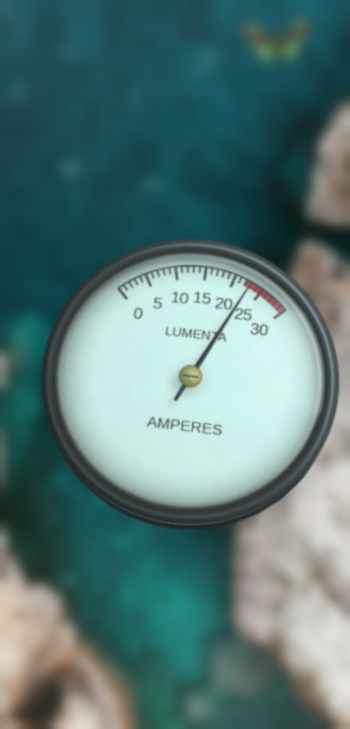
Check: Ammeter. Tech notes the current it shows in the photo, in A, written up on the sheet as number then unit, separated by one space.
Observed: 23 A
